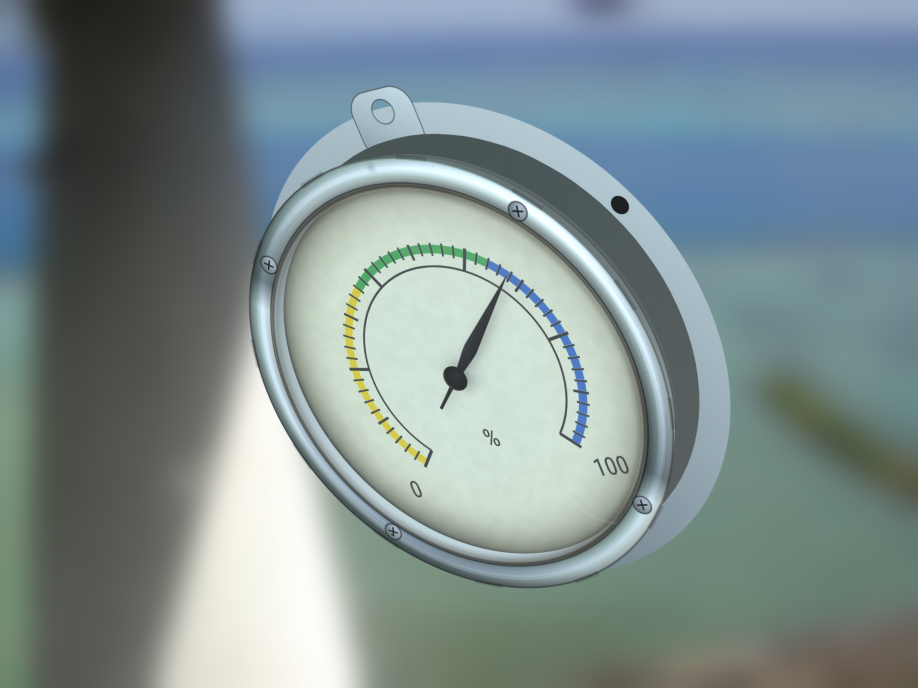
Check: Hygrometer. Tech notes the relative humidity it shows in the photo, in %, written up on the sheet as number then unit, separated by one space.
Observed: 68 %
